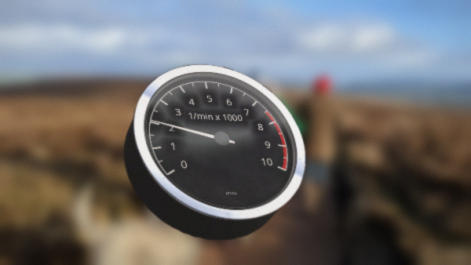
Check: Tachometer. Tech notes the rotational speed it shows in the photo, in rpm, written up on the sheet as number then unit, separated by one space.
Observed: 2000 rpm
